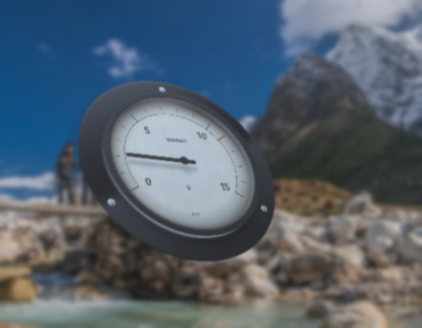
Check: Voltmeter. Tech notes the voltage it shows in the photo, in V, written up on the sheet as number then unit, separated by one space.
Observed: 2 V
